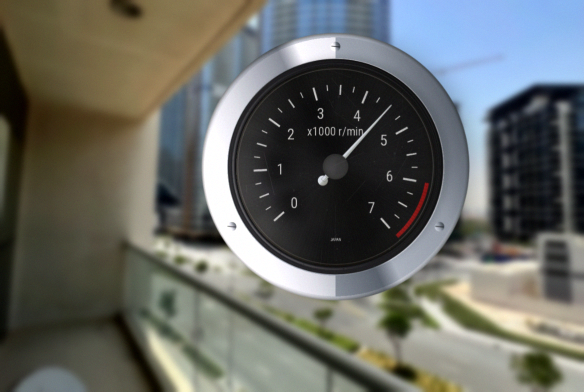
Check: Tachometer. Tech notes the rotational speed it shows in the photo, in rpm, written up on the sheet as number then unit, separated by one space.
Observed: 4500 rpm
